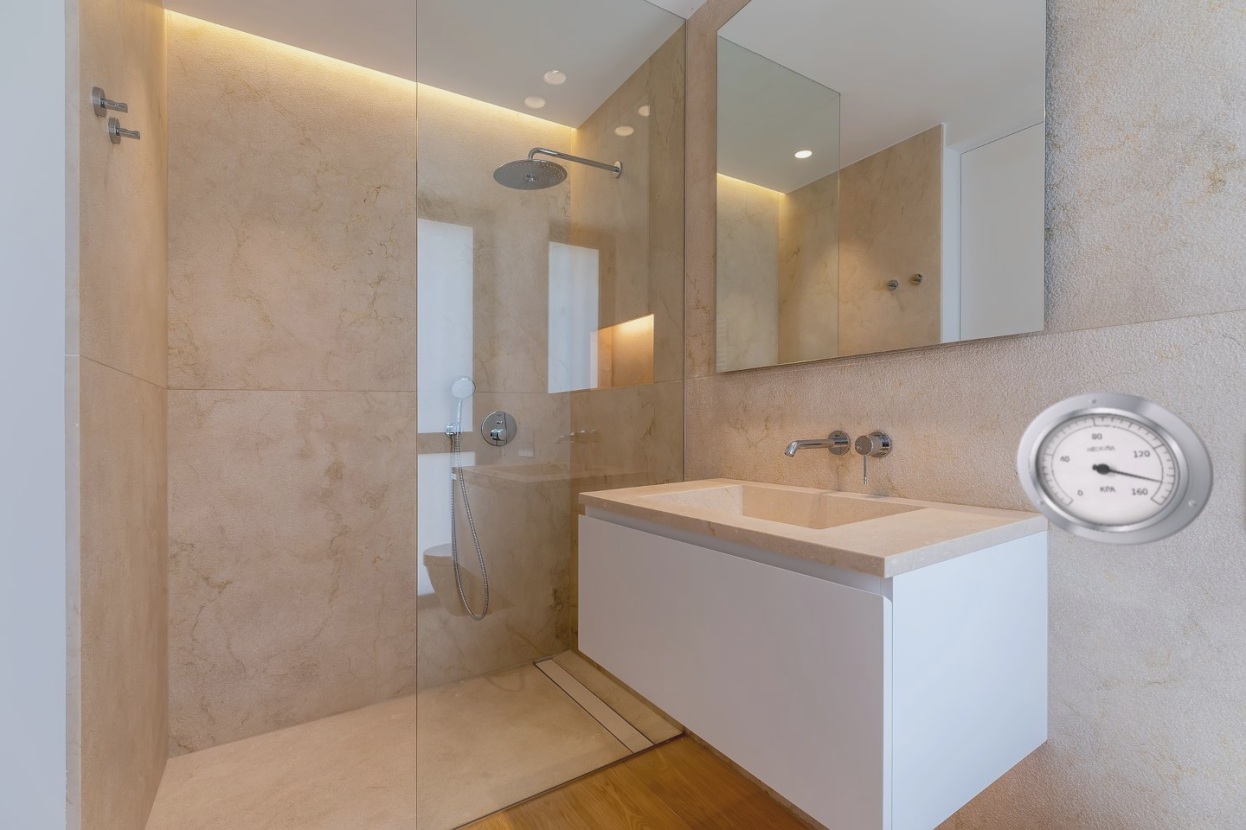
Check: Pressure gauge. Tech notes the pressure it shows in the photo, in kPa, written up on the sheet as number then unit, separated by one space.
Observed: 145 kPa
